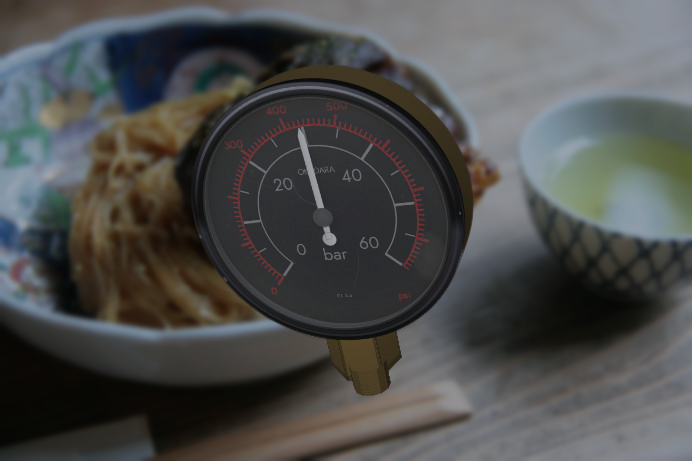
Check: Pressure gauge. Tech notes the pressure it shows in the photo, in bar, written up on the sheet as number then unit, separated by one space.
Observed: 30 bar
